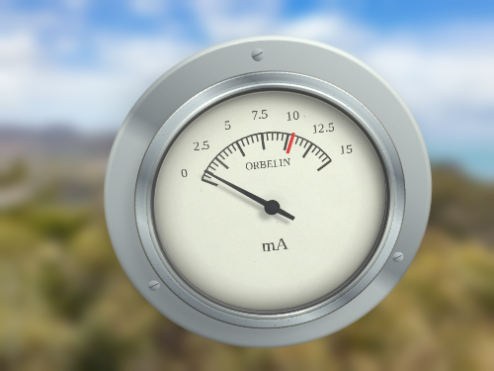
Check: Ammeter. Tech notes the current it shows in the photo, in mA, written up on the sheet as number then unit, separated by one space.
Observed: 1 mA
